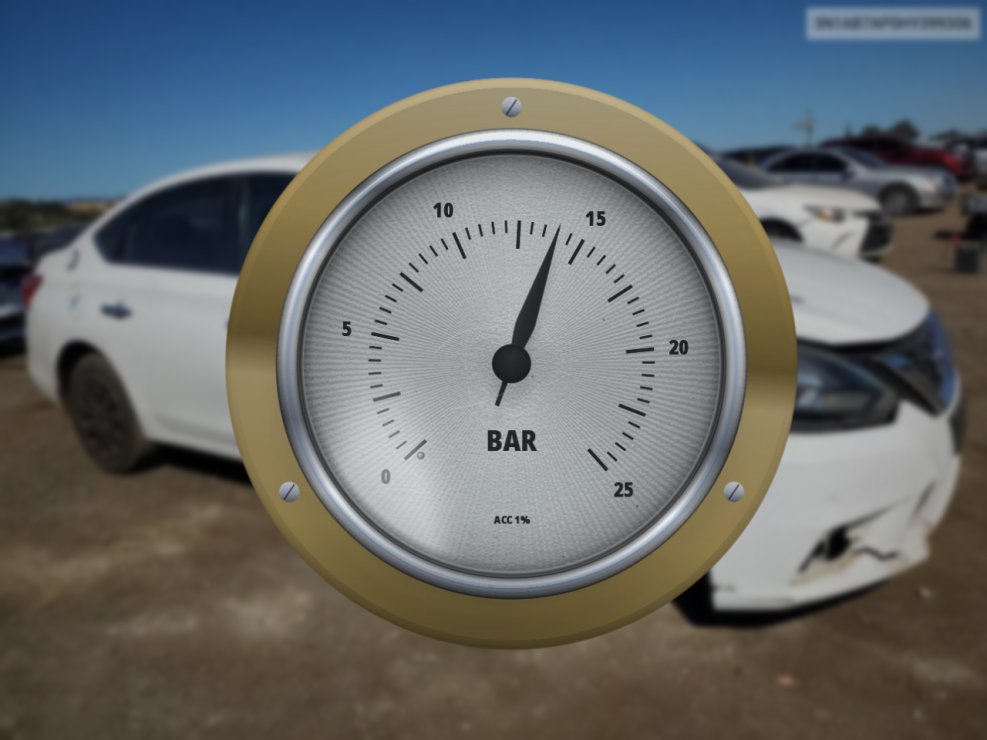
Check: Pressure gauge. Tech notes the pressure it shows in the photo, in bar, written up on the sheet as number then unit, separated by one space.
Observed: 14 bar
